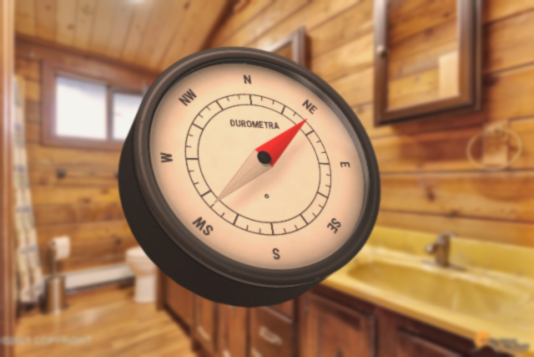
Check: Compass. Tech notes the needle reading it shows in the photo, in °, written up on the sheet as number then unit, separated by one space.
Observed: 50 °
